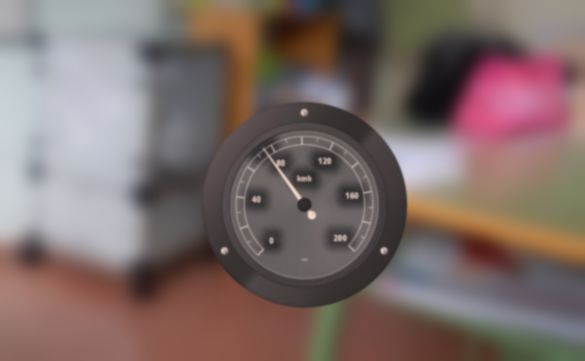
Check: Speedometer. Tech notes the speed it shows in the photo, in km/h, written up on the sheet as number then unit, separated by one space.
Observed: 75 km/h
